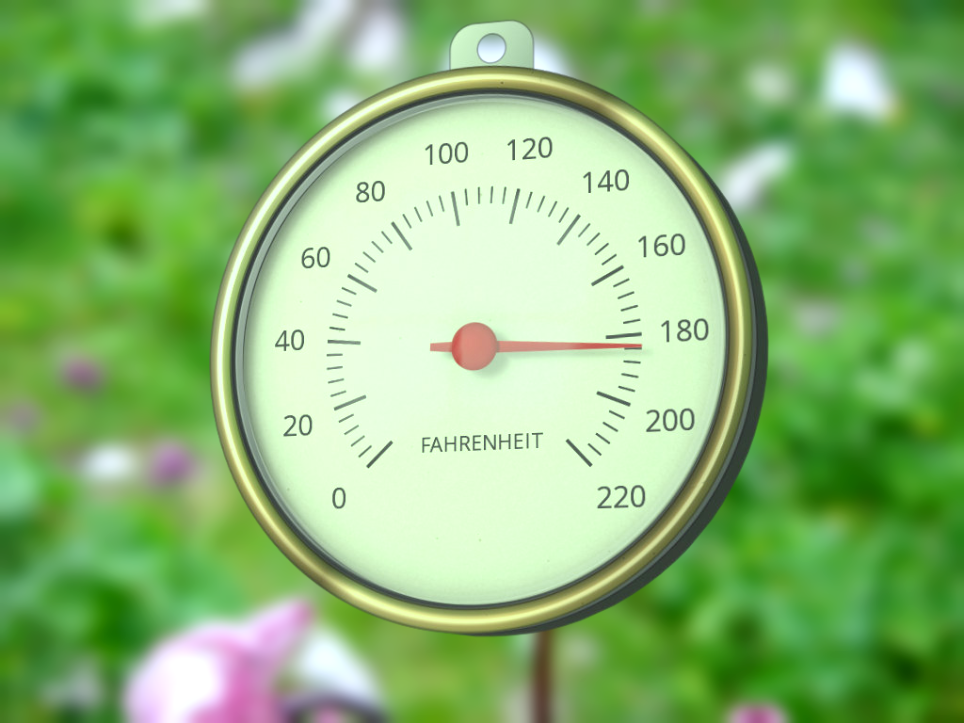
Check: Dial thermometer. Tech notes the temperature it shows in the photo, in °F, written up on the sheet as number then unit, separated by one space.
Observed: 184 °F
